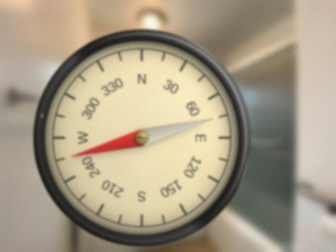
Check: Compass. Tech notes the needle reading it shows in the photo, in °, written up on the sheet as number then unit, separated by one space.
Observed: 255 °
